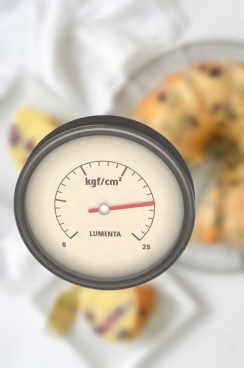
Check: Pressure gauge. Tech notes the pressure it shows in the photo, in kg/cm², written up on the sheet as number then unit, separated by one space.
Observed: 20 kg/cm²
